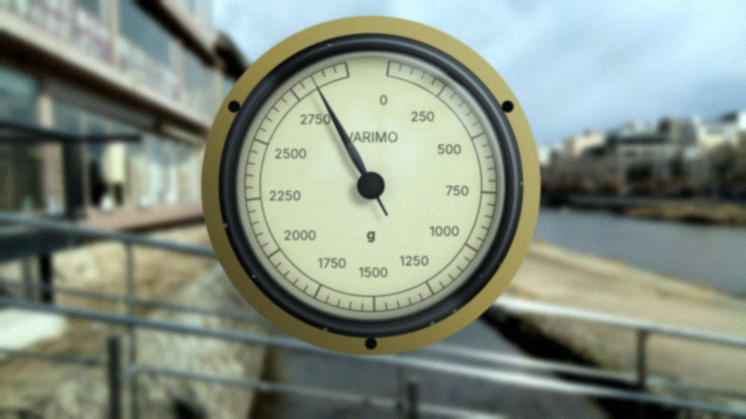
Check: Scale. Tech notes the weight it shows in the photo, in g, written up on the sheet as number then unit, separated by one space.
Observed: 2850 g
